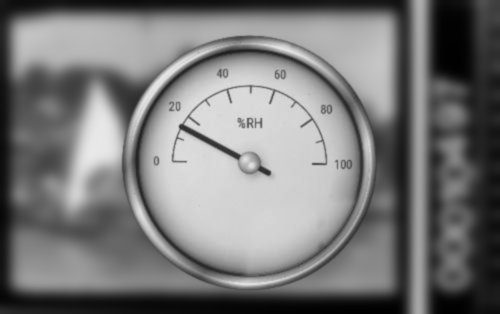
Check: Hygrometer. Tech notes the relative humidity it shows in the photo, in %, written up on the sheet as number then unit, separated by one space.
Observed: 15 %
